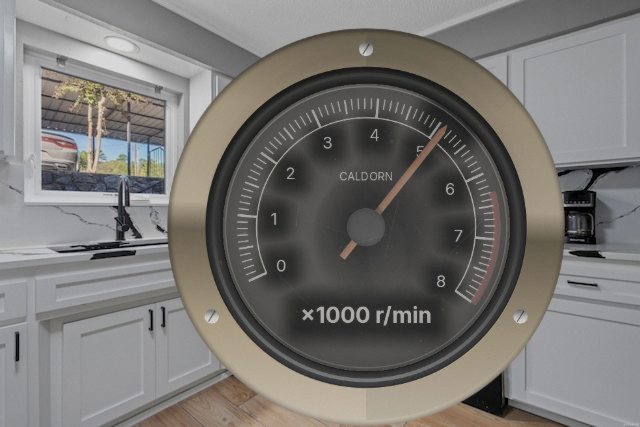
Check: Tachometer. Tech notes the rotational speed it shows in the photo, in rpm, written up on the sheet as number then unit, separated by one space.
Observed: 5100 rpm
